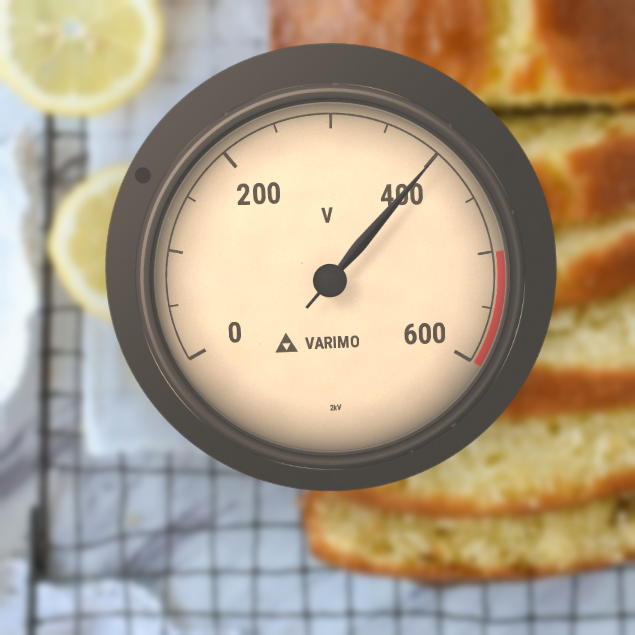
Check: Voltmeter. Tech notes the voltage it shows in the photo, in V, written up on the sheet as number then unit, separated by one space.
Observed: 400 V
